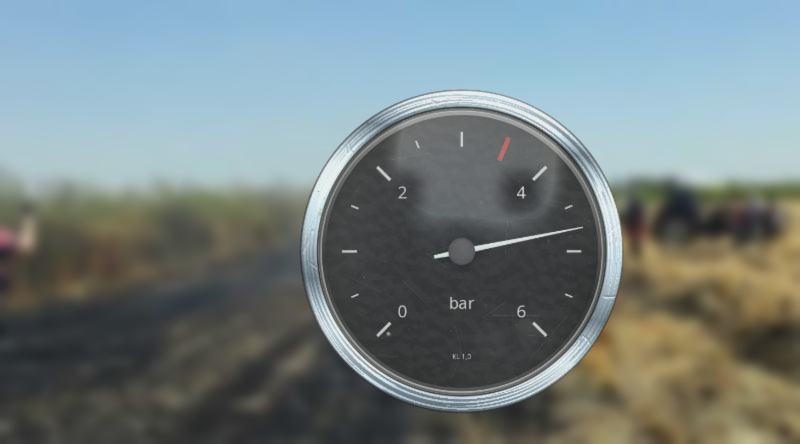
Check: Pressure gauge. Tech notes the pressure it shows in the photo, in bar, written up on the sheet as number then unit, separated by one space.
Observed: 4.75 bar
